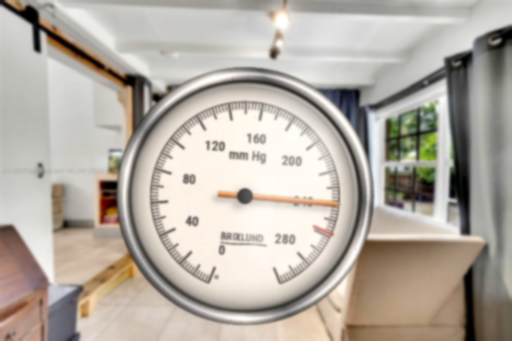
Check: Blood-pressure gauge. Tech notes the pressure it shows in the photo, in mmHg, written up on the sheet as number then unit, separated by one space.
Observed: 240 mmHg
